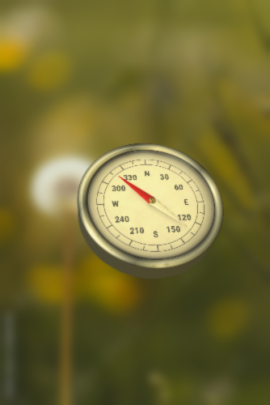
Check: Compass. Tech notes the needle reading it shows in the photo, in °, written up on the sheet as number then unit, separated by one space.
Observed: 315 °
